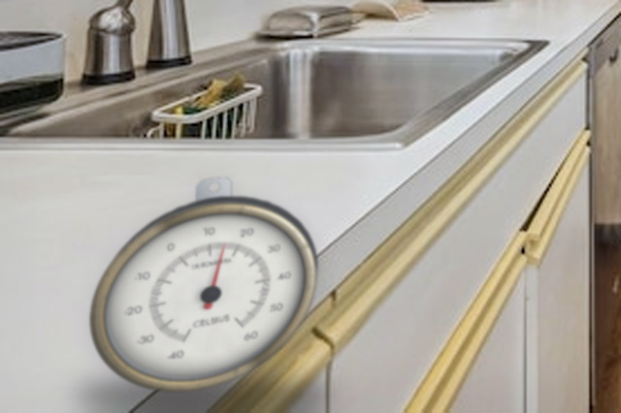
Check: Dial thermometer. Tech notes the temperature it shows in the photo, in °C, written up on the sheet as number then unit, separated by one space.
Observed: 15 °C
